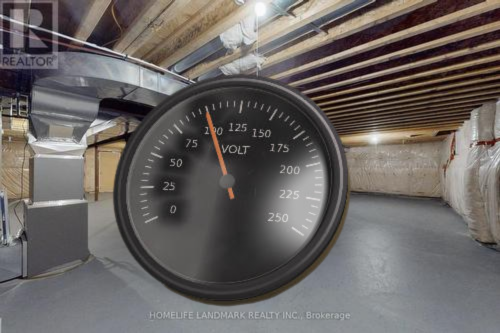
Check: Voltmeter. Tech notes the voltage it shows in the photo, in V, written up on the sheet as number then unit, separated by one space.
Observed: 100 V
